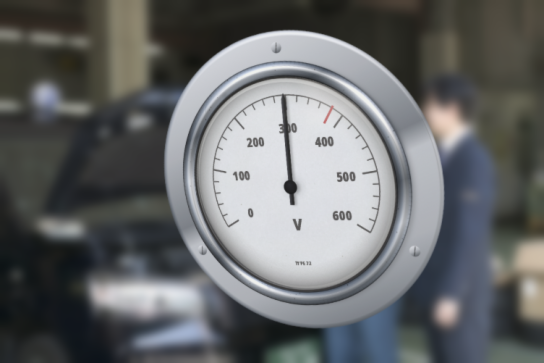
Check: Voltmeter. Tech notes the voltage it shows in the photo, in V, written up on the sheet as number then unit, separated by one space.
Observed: 300 V
